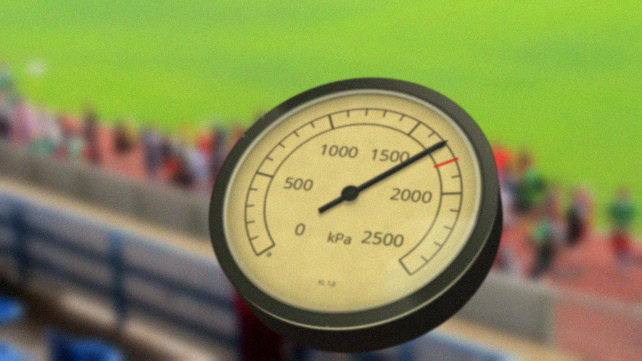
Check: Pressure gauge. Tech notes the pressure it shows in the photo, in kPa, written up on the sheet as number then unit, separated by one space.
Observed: 1700 kPa
